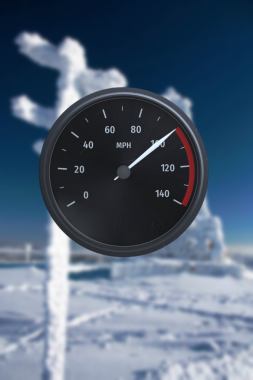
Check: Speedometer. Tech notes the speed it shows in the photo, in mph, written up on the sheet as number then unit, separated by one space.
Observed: 100 mph
